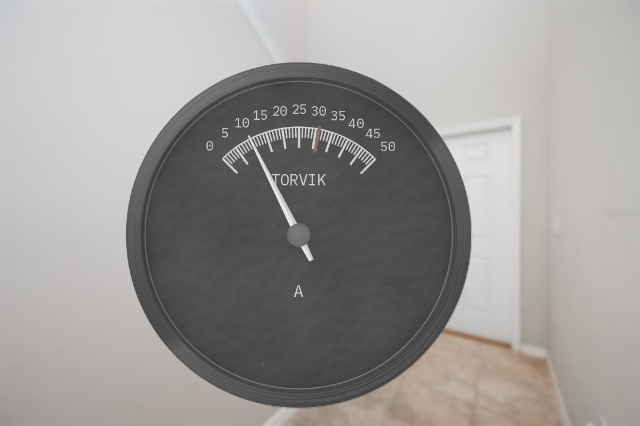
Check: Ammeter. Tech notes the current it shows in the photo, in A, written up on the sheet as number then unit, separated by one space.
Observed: 10 A
